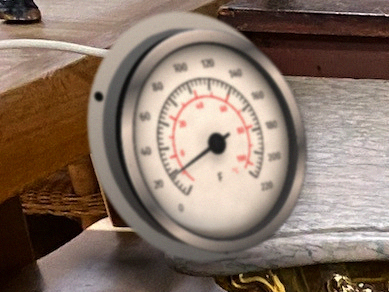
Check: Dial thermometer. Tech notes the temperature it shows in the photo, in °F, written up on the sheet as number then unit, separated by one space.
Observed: 20 °F
